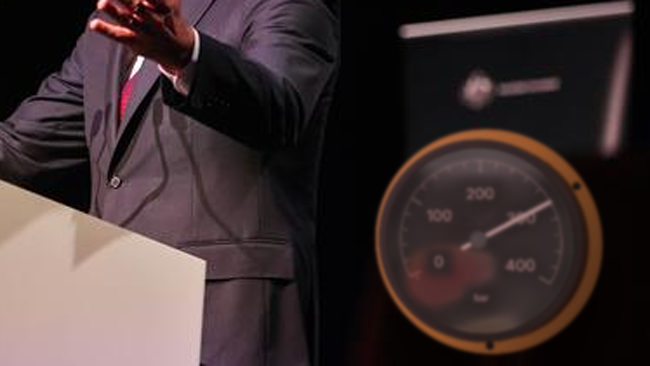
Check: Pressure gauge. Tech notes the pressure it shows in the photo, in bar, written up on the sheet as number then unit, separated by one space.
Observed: 300 bar
